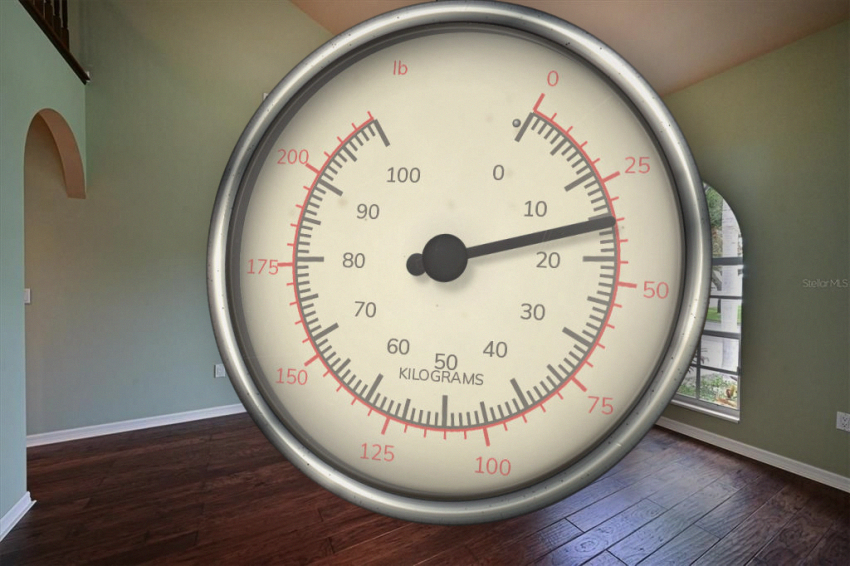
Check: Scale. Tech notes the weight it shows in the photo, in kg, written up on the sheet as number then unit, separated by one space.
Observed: 16 kg
